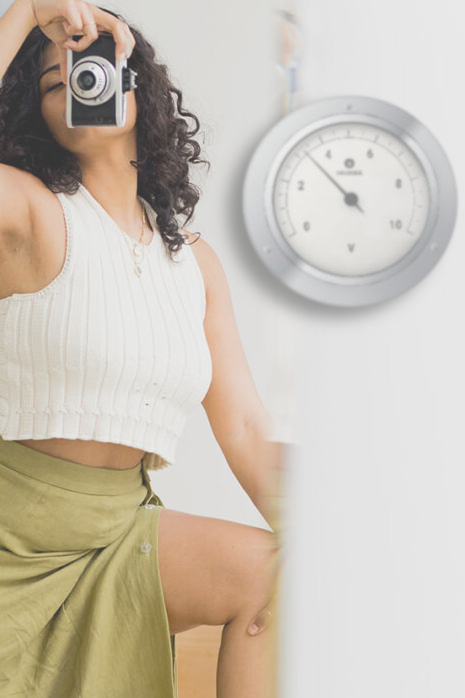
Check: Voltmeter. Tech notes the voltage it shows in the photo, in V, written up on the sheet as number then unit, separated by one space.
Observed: 3.25 V
